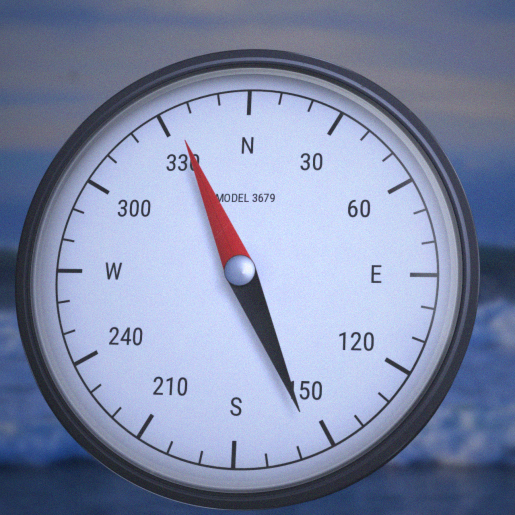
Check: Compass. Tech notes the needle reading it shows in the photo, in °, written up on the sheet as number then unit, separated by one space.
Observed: 335 °
